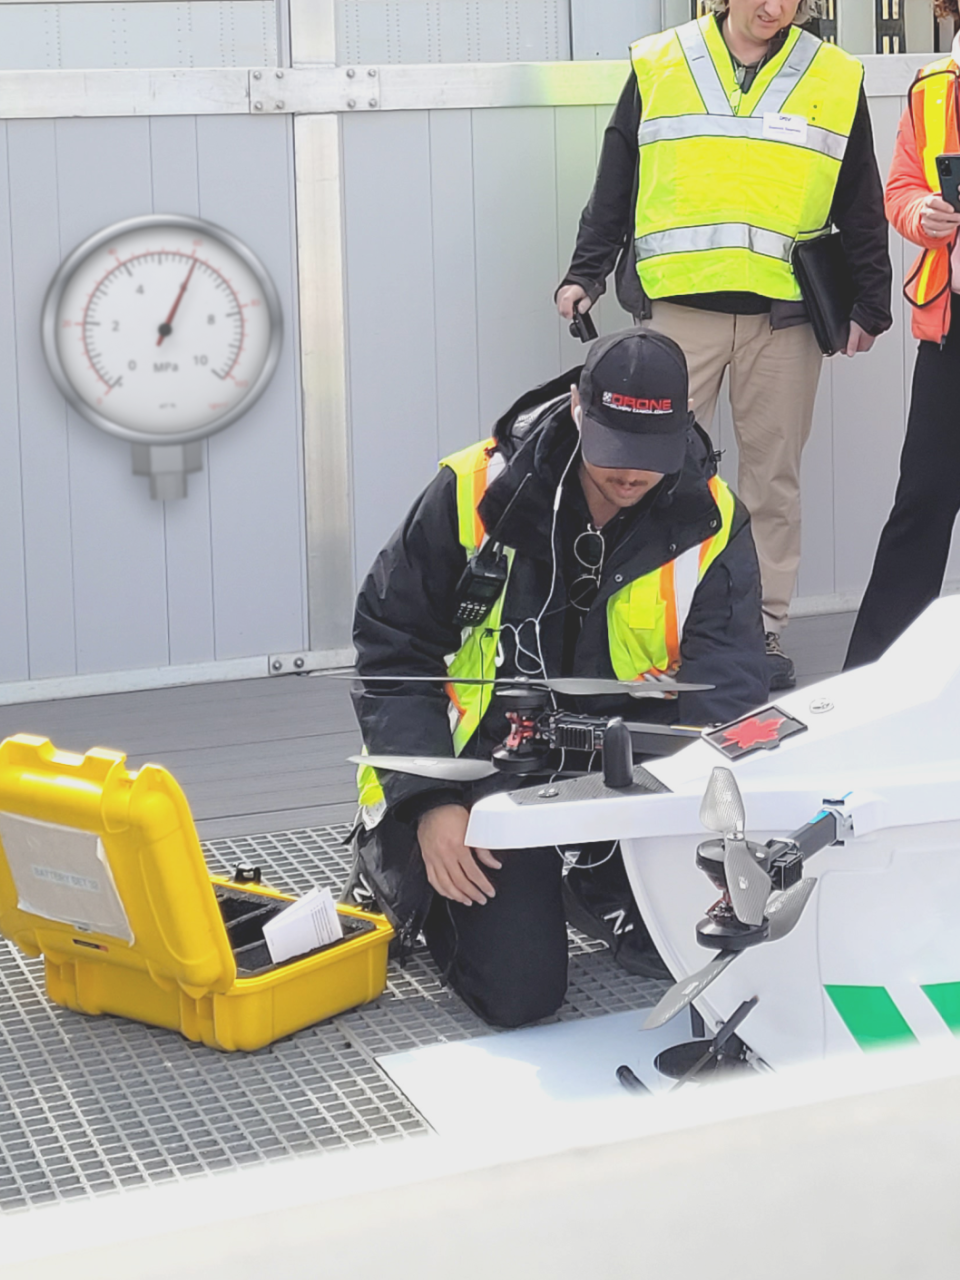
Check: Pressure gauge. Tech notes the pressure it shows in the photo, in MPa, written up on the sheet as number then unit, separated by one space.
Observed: 6 MPa
